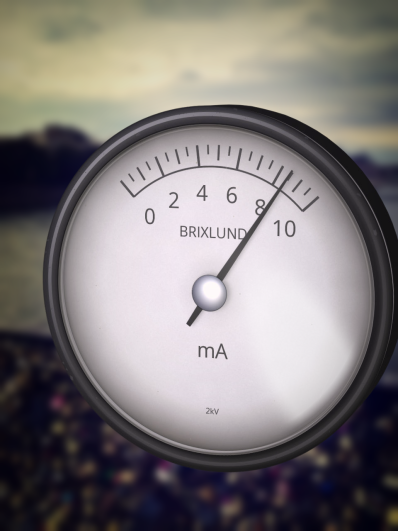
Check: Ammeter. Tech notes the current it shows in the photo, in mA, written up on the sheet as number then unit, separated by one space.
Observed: 8.5 mA
